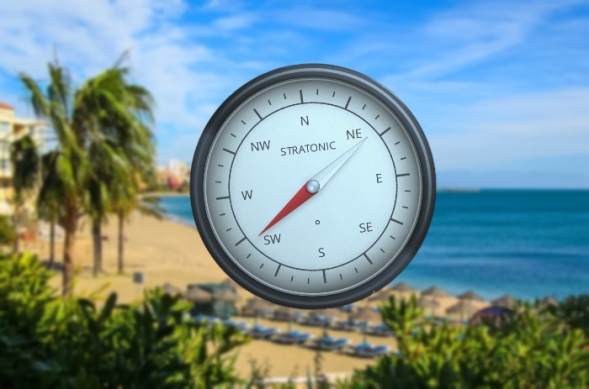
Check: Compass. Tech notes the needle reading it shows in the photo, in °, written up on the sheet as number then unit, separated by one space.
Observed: 235 °
